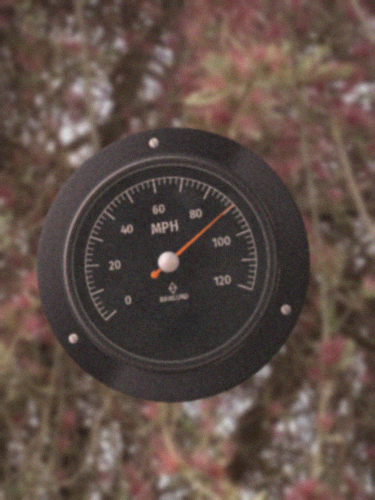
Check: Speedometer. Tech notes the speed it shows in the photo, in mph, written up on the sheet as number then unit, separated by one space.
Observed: 90 mph
